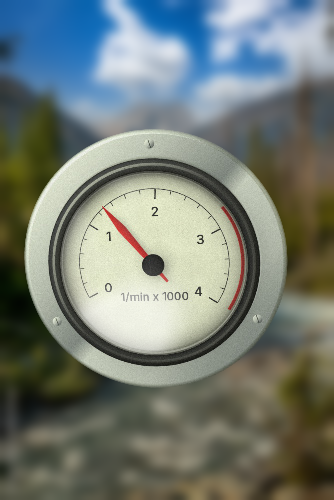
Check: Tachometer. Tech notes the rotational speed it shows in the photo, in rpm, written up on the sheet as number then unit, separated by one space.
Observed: 1300 rpm
